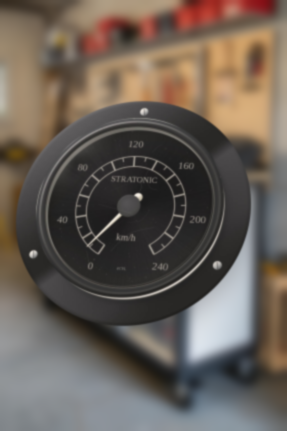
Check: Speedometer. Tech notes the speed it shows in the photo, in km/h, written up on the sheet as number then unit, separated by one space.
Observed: 10 km/h
